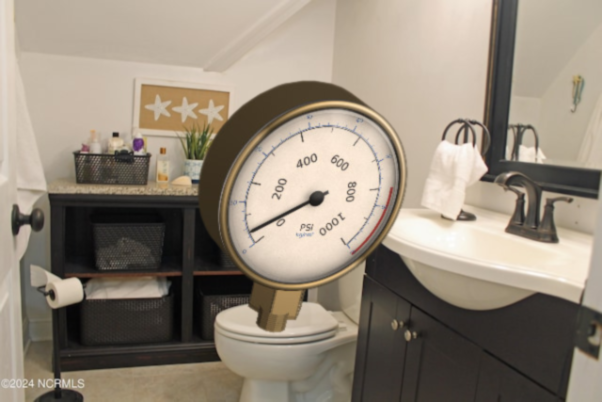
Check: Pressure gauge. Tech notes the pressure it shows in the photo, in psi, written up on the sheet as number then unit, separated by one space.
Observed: 50 psi
